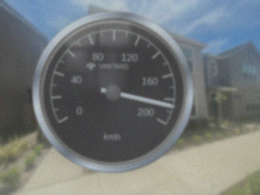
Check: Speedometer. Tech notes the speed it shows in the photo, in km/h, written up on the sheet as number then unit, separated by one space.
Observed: 185 km/h
